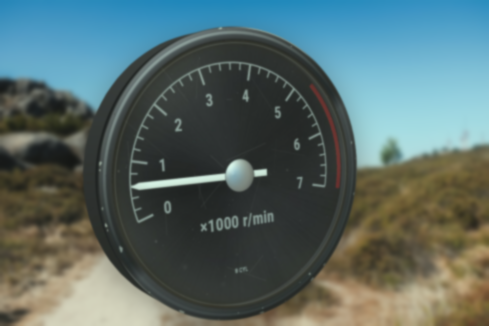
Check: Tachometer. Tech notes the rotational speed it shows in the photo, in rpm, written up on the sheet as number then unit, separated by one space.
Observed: 600 rpm
